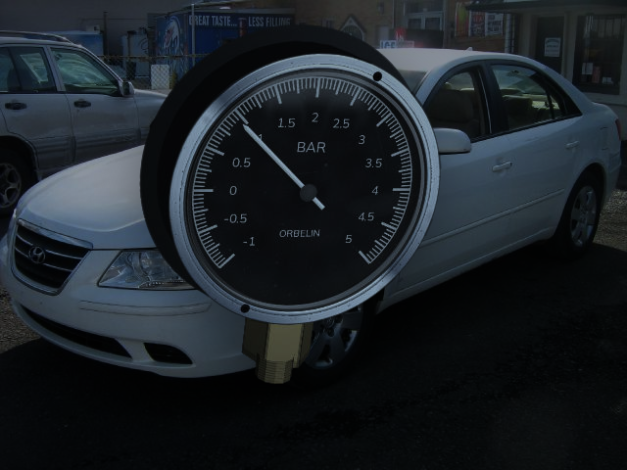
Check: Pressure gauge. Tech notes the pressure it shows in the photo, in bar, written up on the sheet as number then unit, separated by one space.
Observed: 0.95 bar
